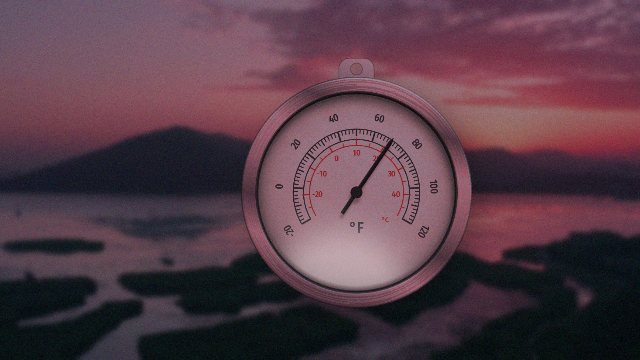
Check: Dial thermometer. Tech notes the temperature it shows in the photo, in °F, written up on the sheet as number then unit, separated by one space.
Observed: 70 °F
